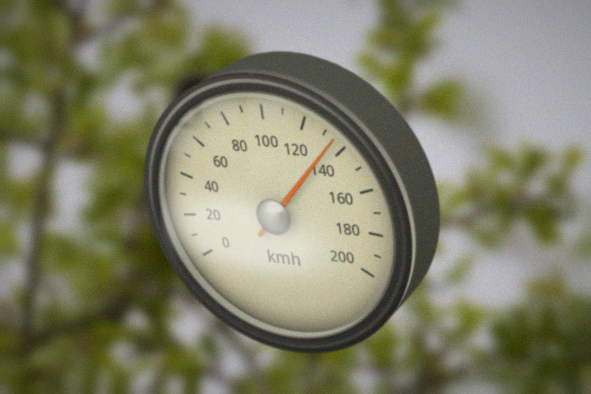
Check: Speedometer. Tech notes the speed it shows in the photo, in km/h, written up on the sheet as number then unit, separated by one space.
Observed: 135 km/h
